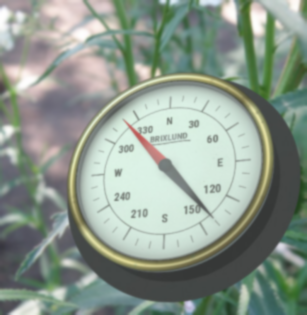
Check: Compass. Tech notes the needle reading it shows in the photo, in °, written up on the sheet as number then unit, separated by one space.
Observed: 320 °
